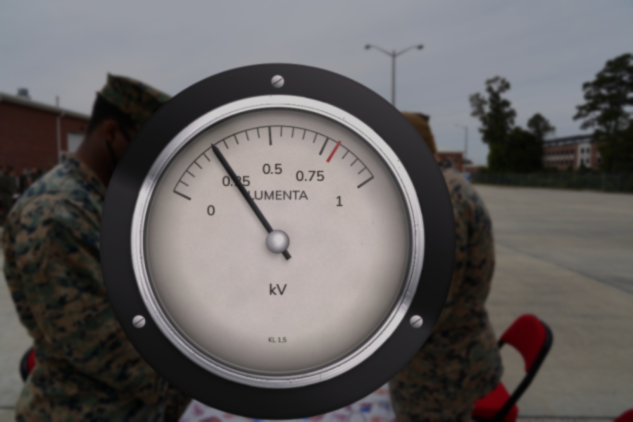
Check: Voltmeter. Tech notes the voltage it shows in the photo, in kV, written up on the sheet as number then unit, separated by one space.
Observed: 0.25 kV
